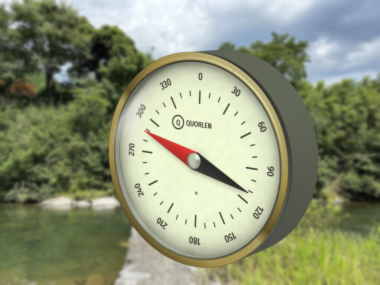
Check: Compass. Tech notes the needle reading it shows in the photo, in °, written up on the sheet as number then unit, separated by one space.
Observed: 290 °
